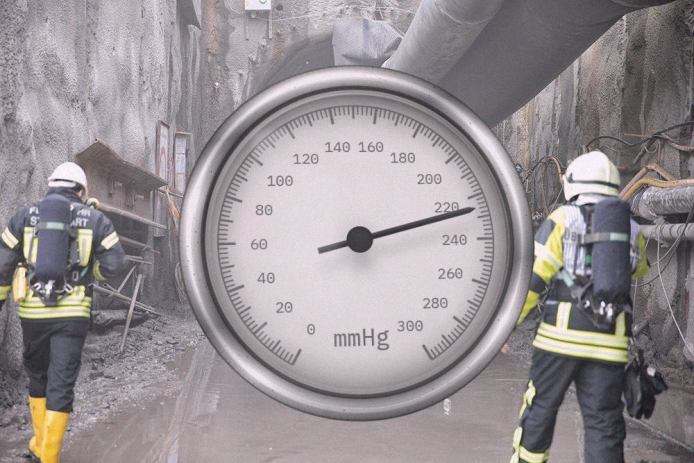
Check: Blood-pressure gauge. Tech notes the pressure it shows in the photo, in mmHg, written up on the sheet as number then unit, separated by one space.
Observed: 226 mmHg
